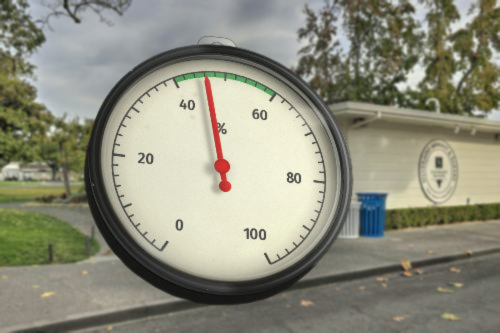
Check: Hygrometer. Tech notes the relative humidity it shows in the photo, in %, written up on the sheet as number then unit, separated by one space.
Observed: 46 %
